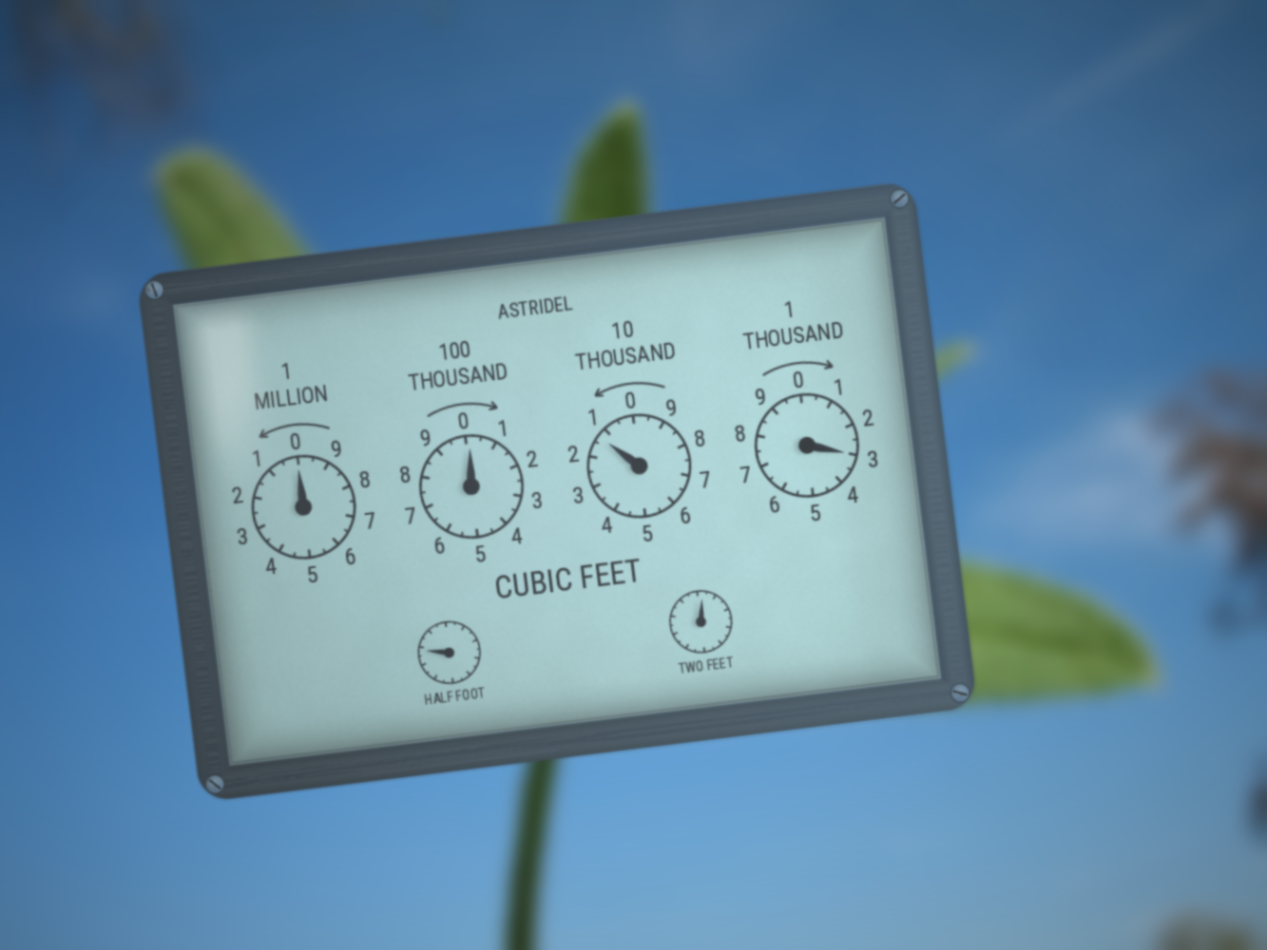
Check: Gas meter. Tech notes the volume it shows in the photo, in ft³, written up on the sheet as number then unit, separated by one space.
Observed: 1300 ft³
